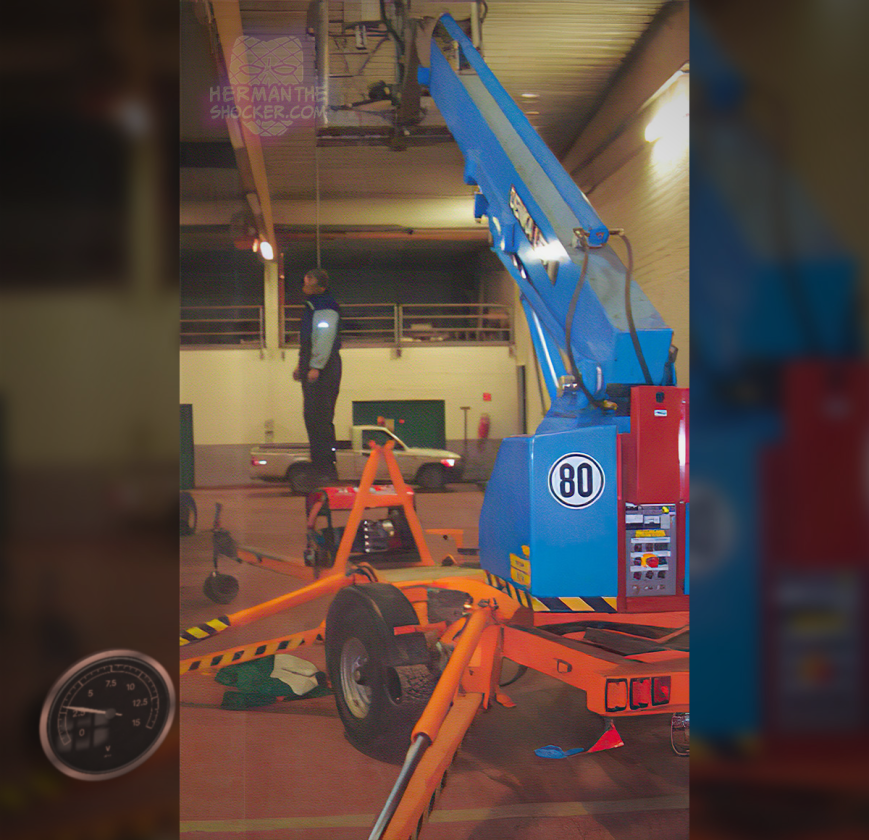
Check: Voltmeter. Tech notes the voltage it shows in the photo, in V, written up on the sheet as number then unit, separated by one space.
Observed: 3 V
